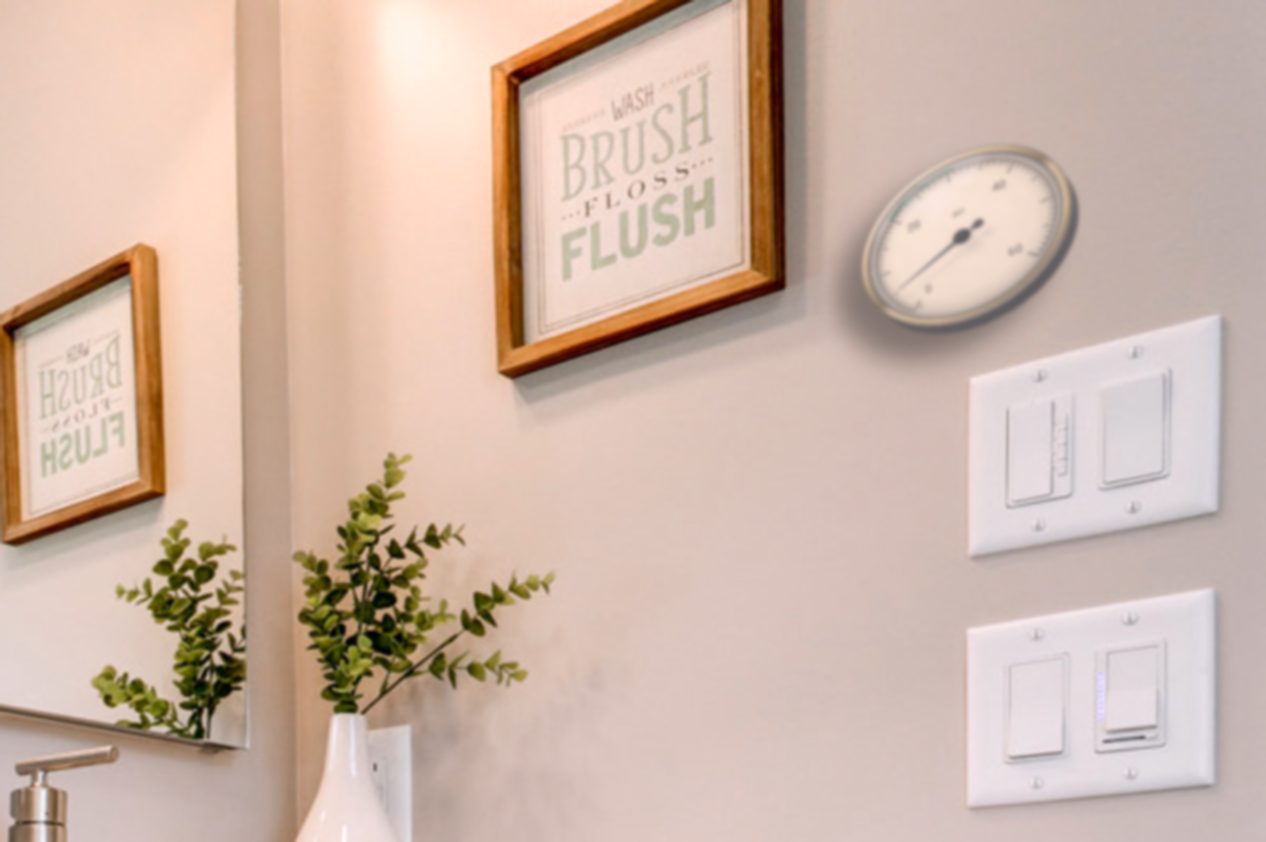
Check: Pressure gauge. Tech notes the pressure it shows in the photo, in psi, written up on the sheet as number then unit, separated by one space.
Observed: 5 psi
